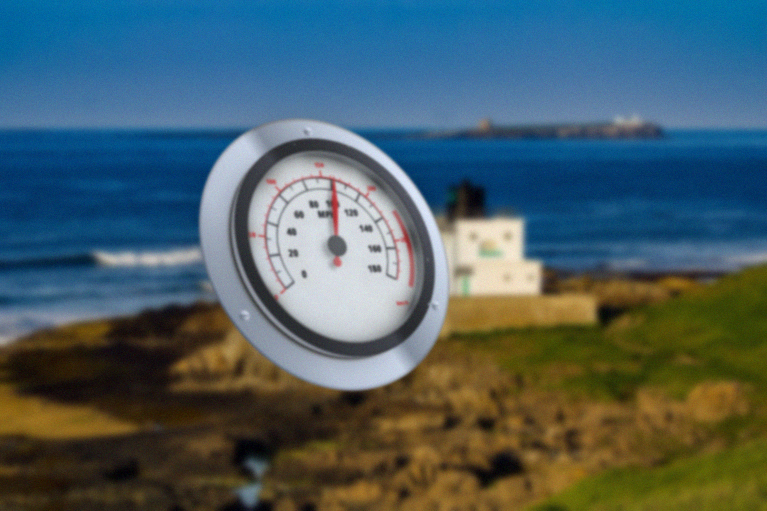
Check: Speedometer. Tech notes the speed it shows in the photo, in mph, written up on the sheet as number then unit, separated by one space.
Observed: 100 mph
